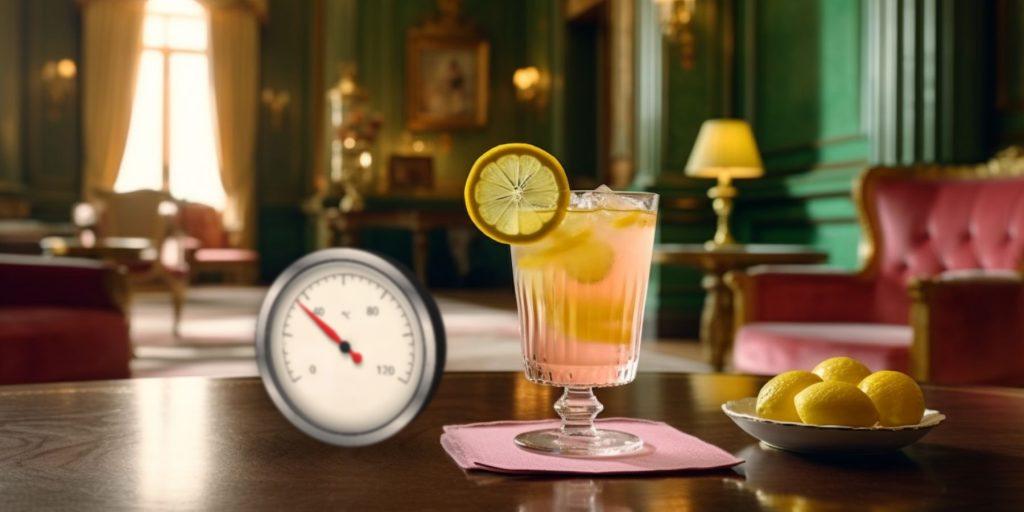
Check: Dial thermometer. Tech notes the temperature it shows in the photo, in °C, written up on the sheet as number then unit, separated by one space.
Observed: 36 °C
